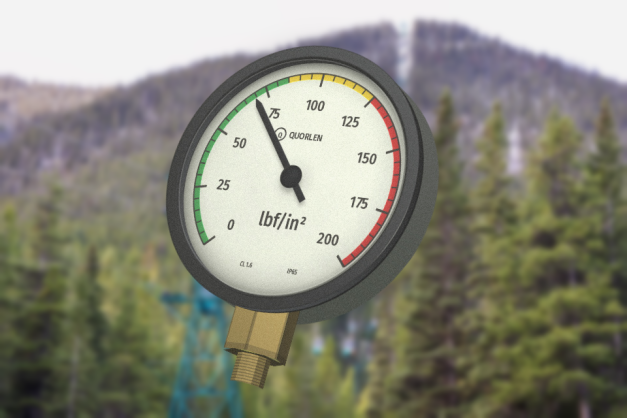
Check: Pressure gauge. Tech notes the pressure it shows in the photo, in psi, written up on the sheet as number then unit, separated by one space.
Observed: 70 psi
